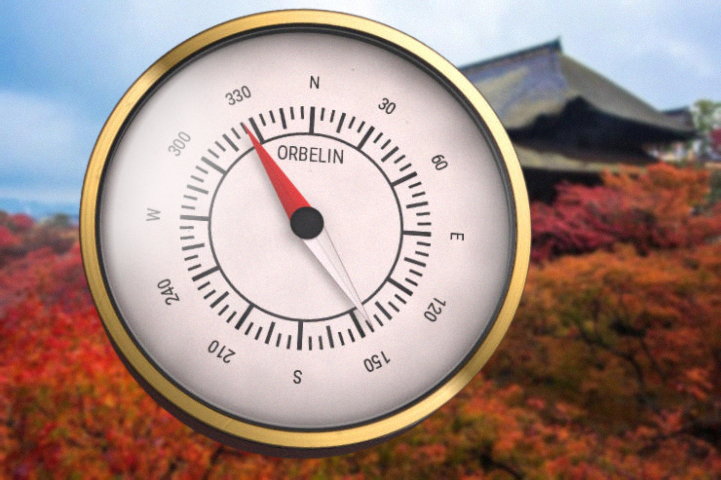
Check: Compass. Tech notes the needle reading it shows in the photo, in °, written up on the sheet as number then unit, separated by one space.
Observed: 325 °
